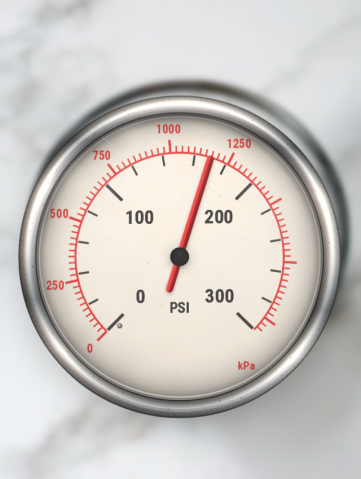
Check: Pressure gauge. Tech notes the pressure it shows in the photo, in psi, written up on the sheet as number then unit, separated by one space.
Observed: 170 psi
